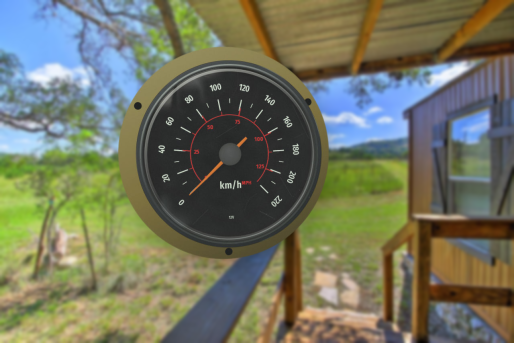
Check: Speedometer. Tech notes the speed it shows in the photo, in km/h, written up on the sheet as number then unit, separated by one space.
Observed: 0 km/h
